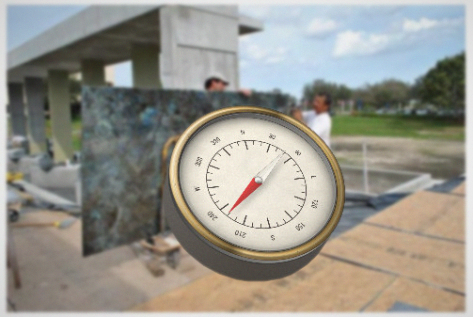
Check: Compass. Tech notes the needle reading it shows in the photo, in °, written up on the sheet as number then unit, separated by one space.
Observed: 230 °
